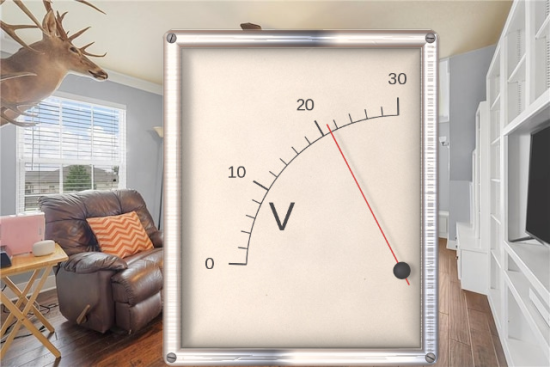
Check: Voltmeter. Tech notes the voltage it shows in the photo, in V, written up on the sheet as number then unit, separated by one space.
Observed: 21 V
